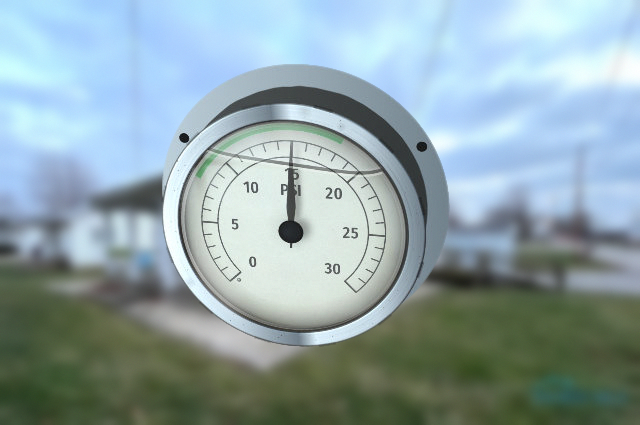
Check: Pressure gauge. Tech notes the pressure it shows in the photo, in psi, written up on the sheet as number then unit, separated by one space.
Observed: 15 psi
